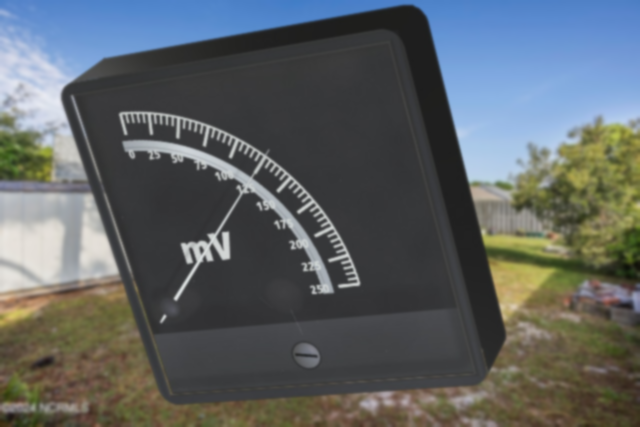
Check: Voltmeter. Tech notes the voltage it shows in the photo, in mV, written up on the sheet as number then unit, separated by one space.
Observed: 125 mV
